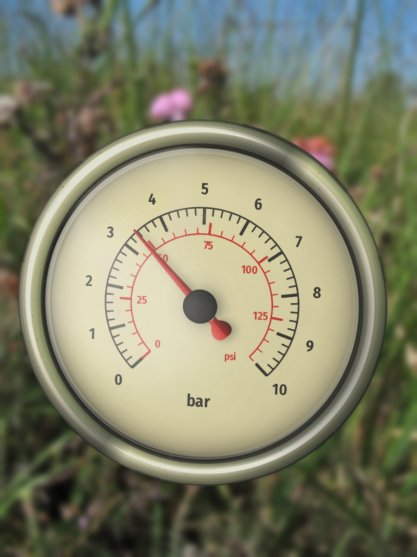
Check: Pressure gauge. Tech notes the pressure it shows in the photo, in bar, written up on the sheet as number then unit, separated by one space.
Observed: 3.4 bar
